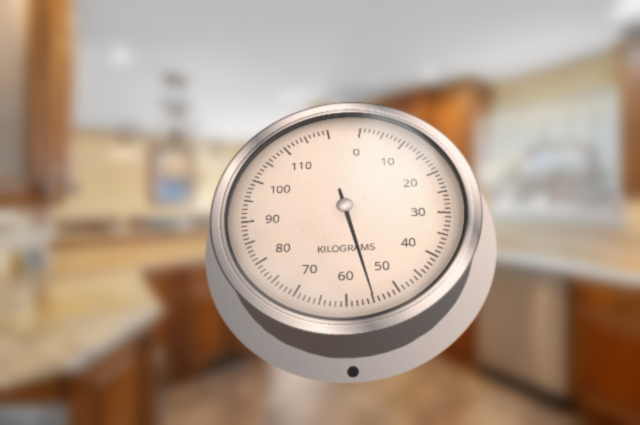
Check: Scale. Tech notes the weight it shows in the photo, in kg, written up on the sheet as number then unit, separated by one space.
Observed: 55 kg
